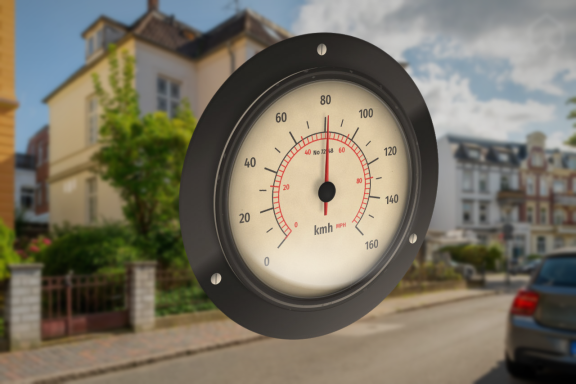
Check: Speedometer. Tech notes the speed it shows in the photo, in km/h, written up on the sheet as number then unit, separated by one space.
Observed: 80 km/h
